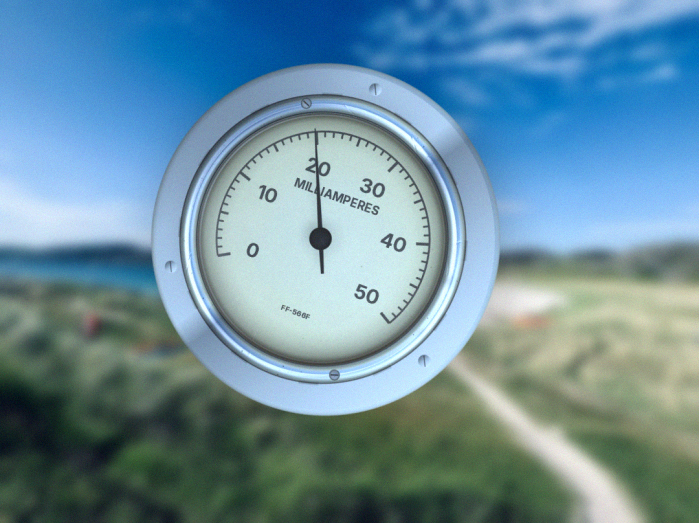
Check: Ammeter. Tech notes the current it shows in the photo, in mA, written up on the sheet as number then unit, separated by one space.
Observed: 20 mA
